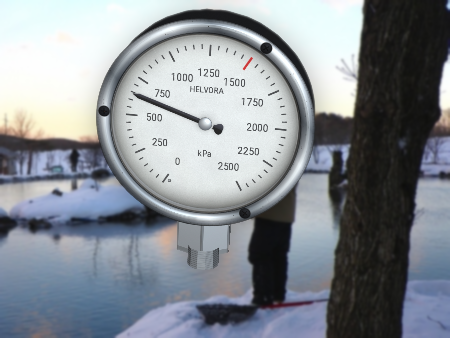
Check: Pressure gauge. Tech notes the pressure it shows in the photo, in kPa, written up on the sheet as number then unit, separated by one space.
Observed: 650 kPa
